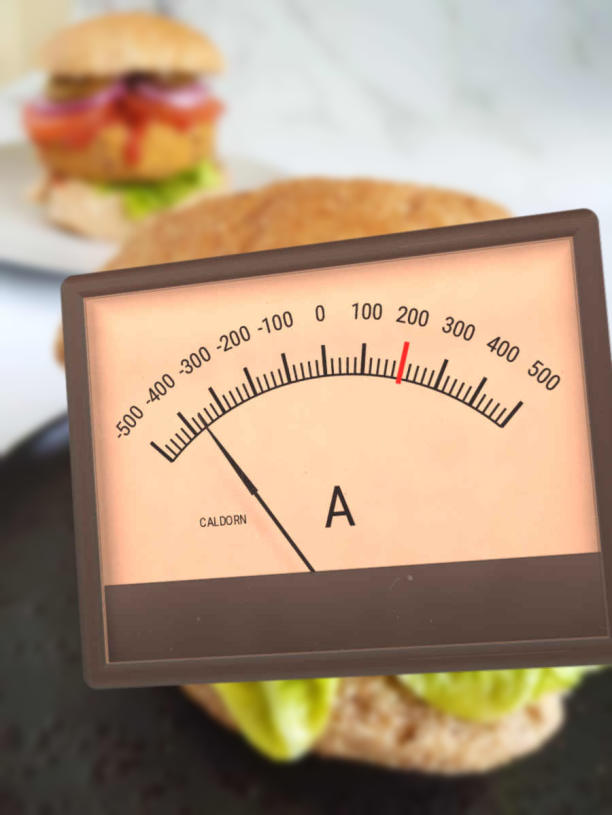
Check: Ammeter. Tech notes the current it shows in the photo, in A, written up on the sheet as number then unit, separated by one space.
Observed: -360 A
